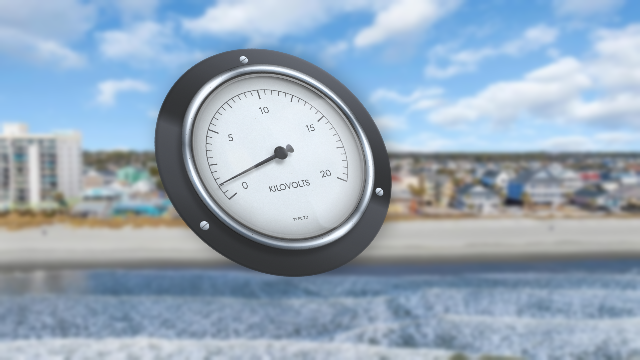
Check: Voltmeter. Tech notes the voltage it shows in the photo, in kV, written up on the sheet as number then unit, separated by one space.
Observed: 1 kV
